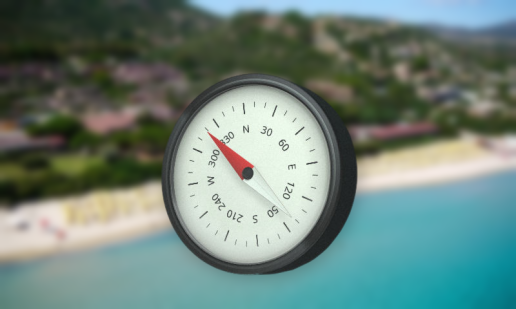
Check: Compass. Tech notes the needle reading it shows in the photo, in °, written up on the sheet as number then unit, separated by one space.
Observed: 320 °
